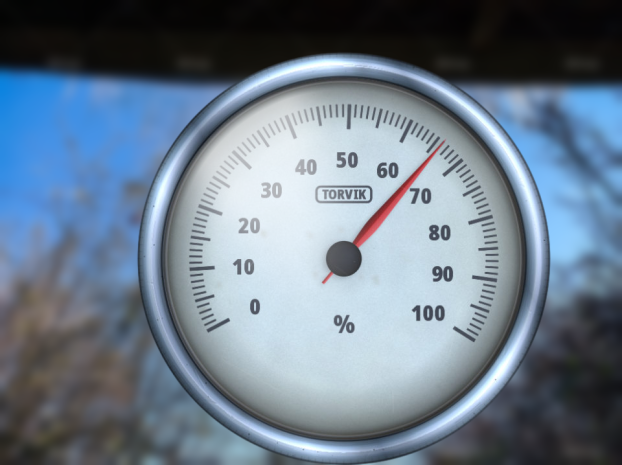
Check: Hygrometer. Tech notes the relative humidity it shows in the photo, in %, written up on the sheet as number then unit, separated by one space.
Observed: 66 %
